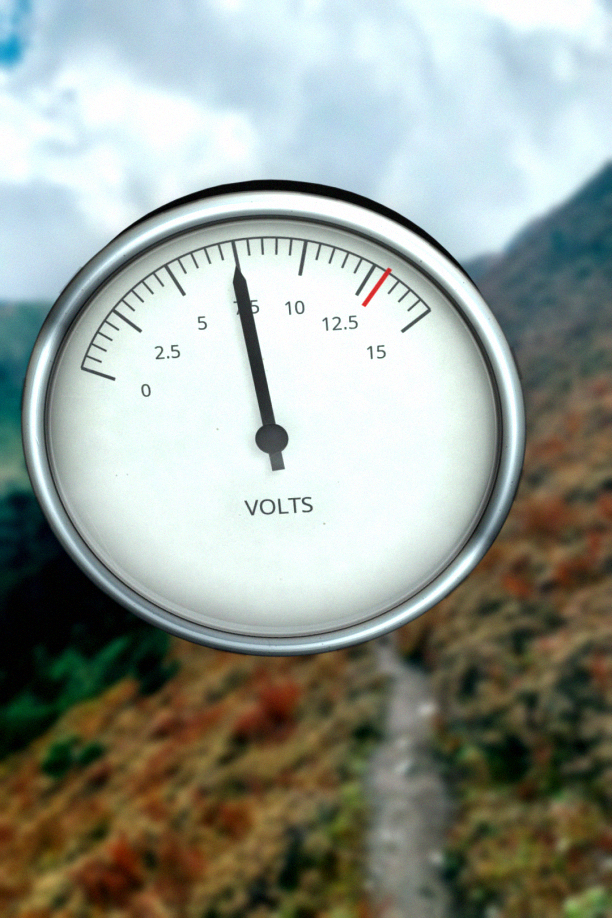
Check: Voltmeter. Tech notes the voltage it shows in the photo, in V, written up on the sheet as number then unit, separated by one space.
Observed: 7.5 V
